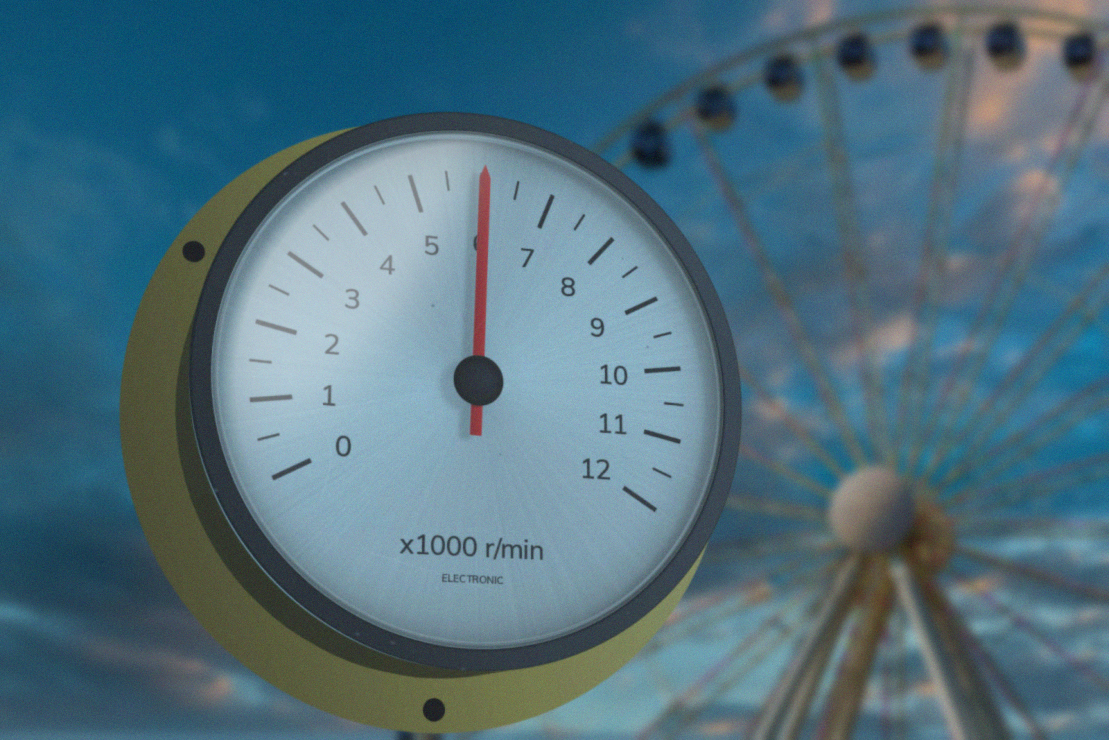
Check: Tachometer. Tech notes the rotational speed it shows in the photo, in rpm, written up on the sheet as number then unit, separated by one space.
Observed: 6000 rpm
